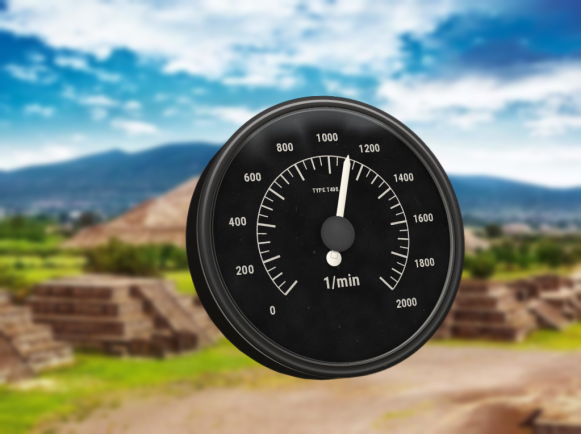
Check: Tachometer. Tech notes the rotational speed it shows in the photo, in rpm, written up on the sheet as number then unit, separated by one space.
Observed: 1100 rpm
